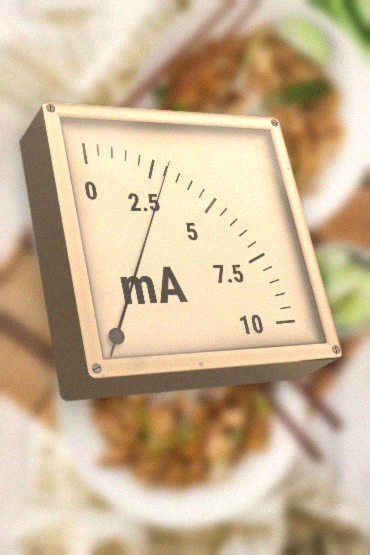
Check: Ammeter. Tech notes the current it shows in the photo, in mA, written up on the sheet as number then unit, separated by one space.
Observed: 3 mA
